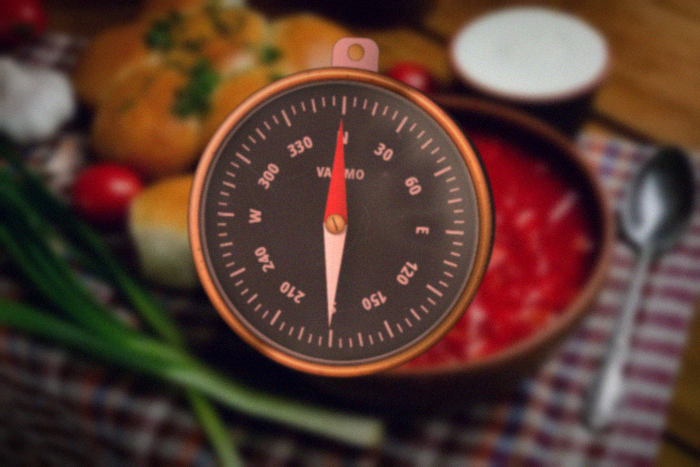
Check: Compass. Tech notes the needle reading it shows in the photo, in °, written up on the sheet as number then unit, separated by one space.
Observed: 0 °
